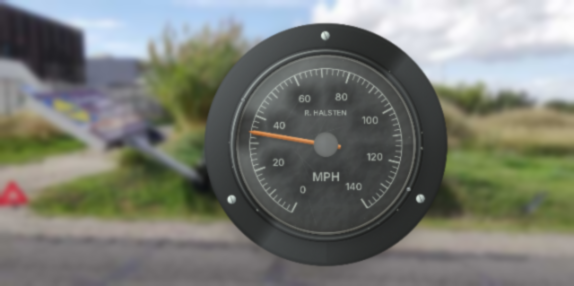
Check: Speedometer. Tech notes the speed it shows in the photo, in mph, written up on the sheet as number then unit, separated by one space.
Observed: 34 mph
